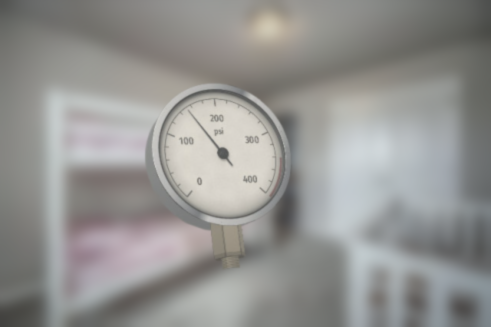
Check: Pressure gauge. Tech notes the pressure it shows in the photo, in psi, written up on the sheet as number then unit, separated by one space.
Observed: 150 psi
